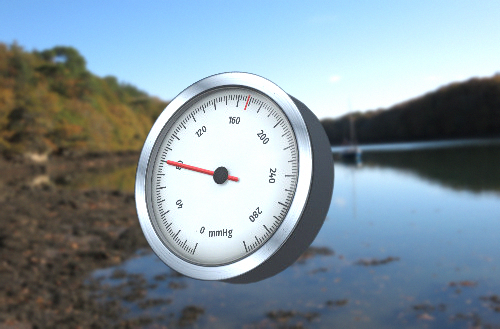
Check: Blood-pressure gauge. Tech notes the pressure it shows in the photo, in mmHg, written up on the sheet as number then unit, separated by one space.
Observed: 80 mmHg
